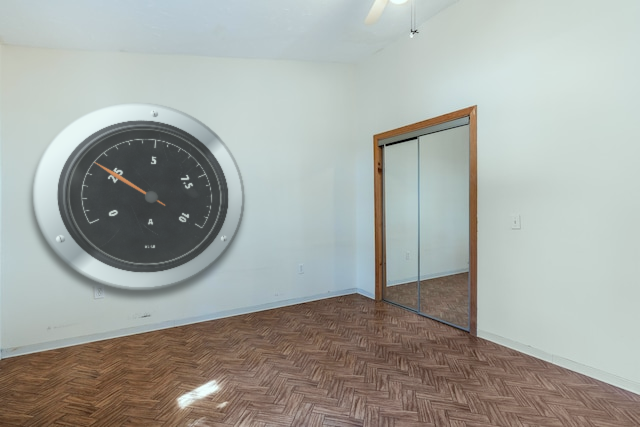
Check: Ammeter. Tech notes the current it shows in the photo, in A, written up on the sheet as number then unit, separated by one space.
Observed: 2.5 A
